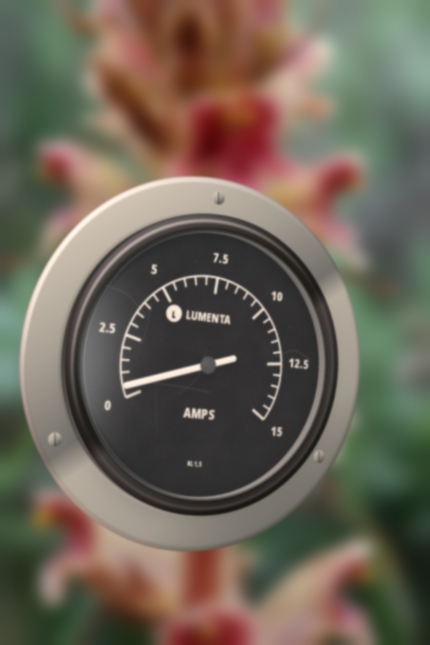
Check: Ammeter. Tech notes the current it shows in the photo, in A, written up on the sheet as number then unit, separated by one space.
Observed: 0.5 A
